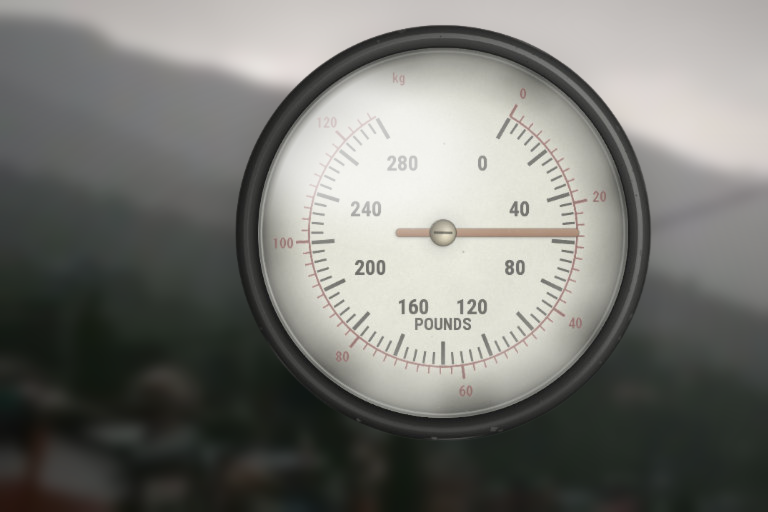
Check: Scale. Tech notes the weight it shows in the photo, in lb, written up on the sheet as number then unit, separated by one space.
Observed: 56 lb
